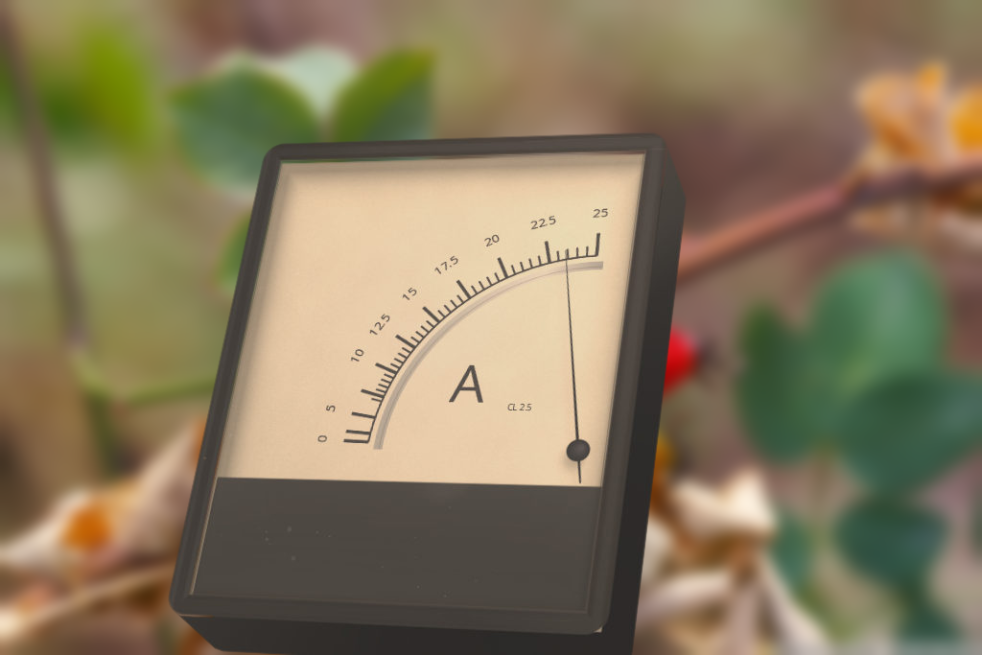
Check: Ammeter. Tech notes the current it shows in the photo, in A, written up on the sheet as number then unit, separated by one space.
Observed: 23.5 A
